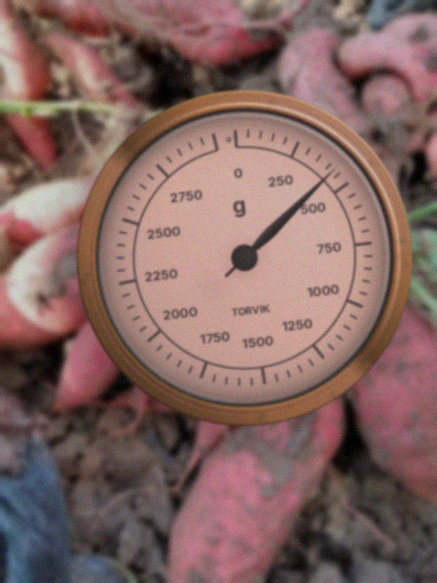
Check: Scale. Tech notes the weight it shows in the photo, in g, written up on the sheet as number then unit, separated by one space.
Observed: 425 g
